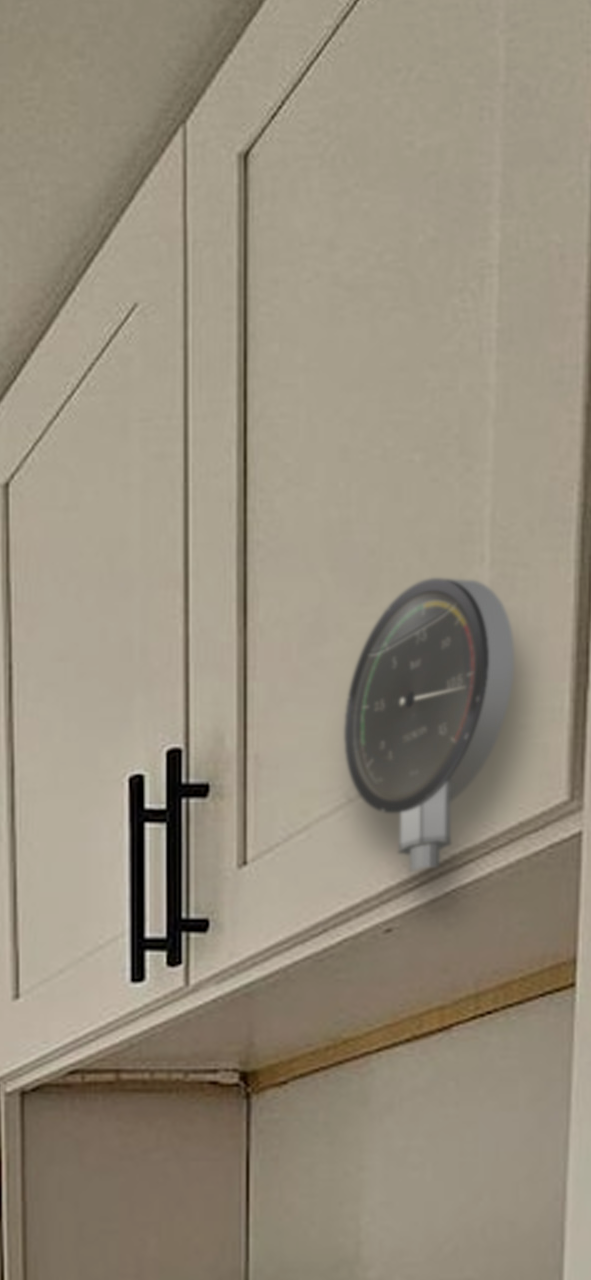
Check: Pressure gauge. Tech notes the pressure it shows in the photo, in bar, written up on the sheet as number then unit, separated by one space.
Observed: 13 bar
